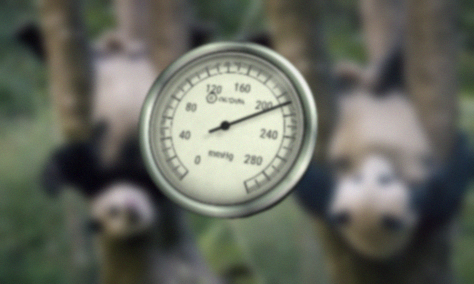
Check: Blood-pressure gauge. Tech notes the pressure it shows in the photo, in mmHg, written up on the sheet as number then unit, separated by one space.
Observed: 210 mmHg
